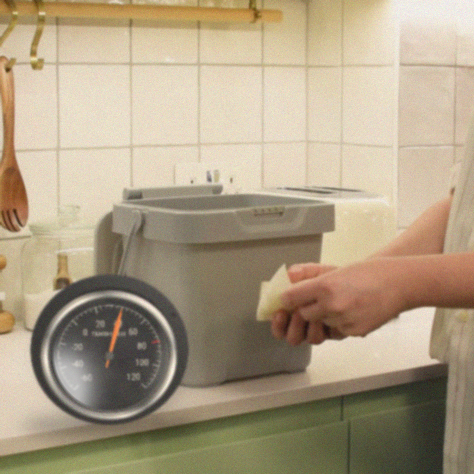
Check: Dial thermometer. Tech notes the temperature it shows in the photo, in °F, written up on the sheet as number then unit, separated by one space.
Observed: 40 °F
